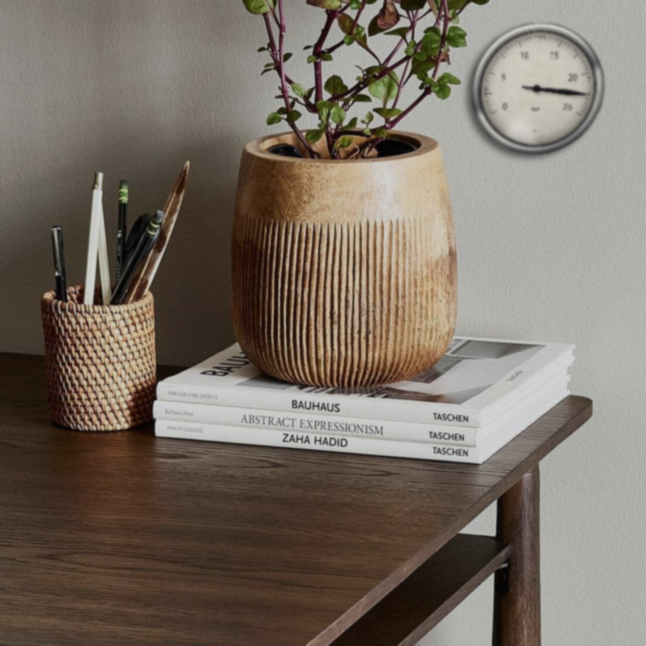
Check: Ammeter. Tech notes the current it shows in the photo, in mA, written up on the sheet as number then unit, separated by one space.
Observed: 22.5 mA
